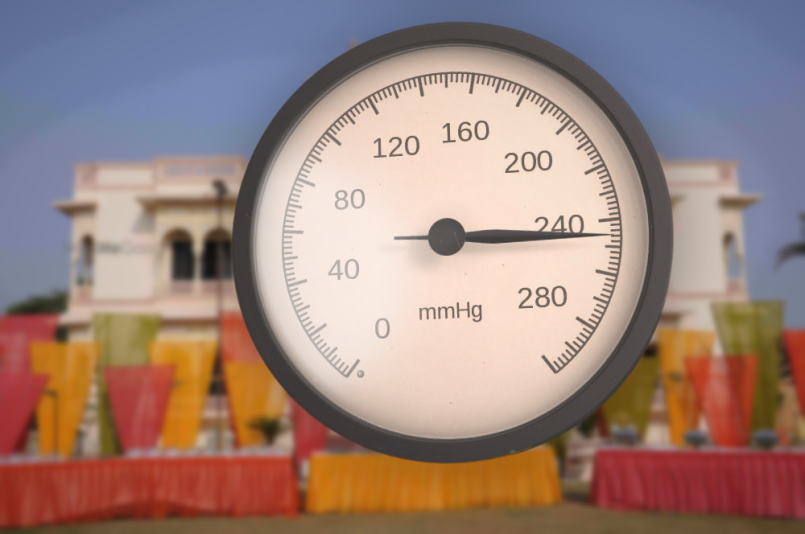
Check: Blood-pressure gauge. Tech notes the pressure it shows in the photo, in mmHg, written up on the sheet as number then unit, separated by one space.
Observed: 246 mmHg
